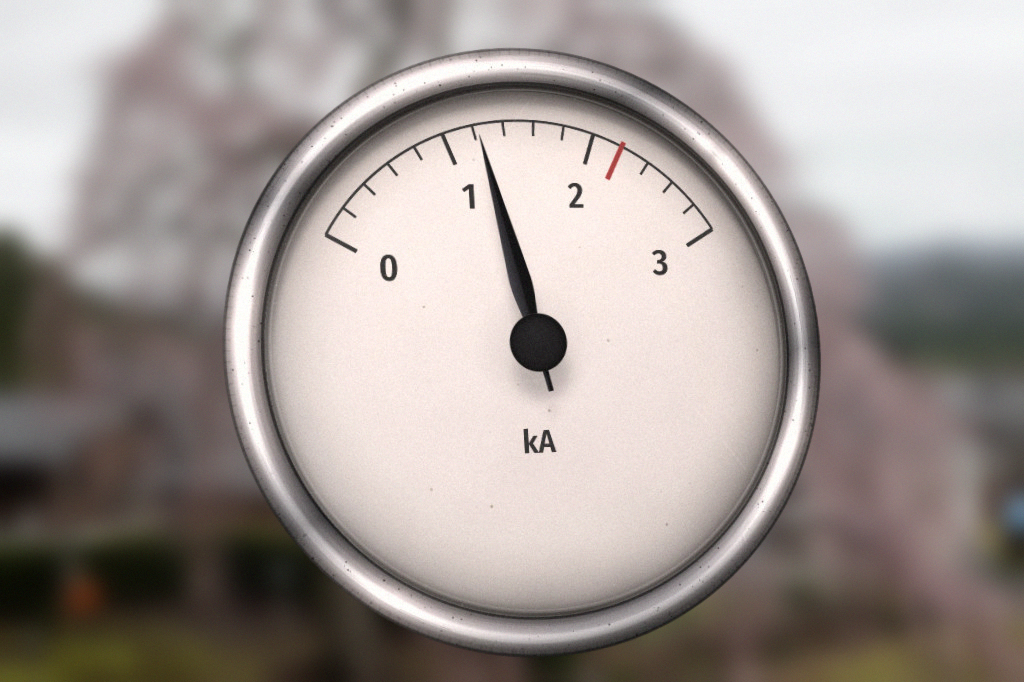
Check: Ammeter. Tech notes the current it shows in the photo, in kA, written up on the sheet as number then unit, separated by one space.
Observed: 1.2 kA
